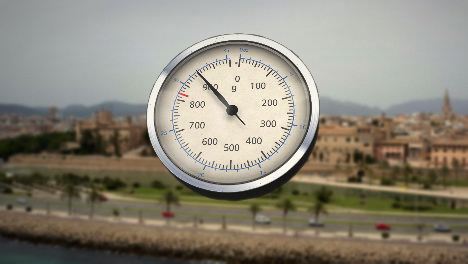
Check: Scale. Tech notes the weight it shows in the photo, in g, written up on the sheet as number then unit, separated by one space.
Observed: 900 g
